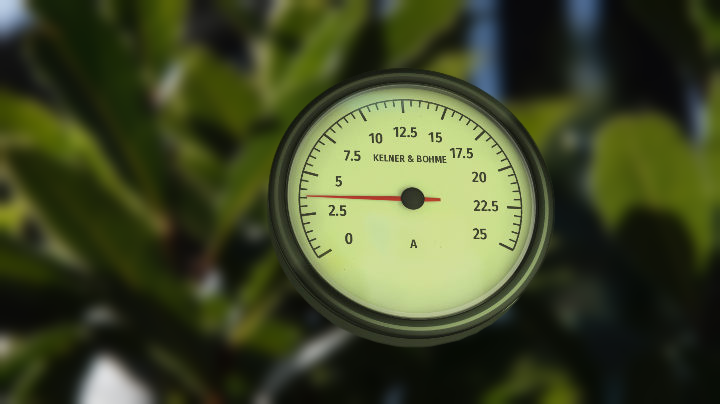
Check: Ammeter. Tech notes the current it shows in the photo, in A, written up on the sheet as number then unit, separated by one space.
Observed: 3.5 A
